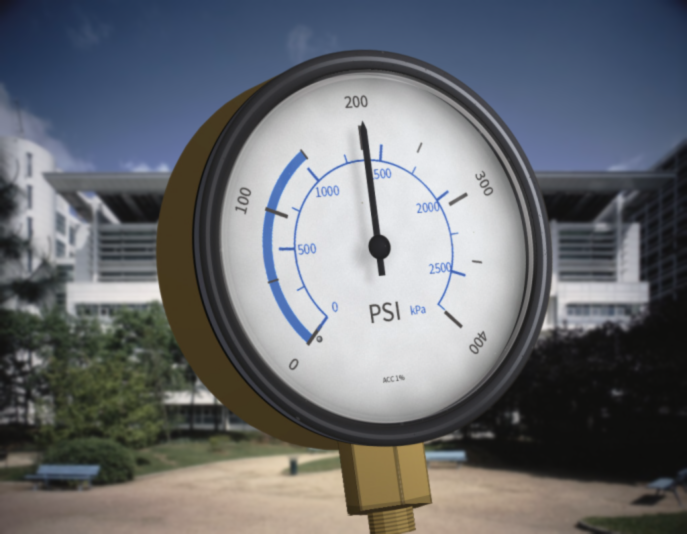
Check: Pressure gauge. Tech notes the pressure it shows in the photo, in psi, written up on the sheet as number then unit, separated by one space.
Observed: 200 psi
